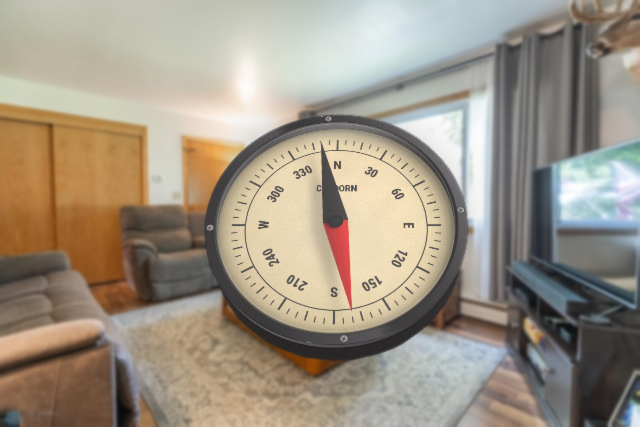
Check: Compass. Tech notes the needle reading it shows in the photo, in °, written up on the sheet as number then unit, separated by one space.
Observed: 170 °
